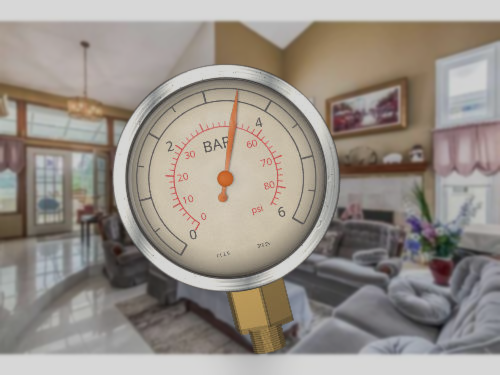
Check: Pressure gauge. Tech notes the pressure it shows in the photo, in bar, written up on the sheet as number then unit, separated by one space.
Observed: 3.5 bar
